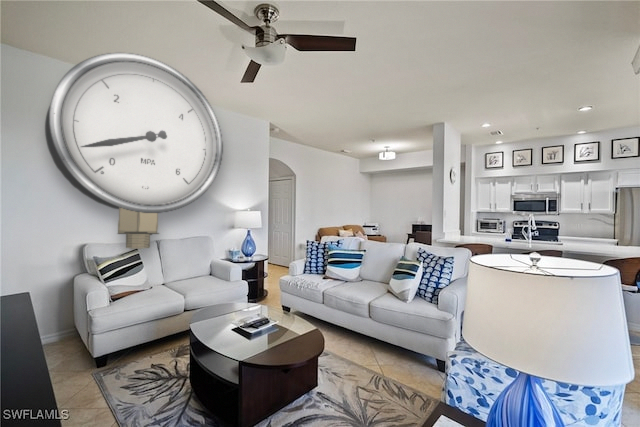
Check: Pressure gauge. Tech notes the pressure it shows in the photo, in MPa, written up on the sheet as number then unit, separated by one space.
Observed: 0.5 MPa
